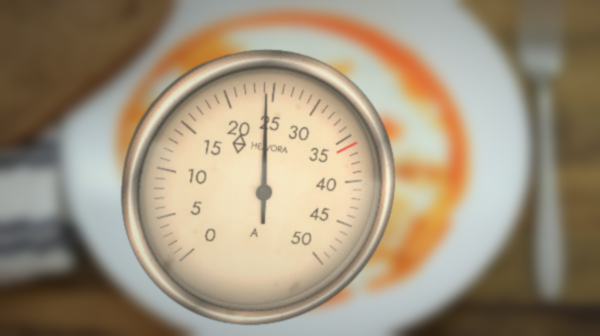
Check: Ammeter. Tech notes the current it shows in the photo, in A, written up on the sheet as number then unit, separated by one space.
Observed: 24 A
